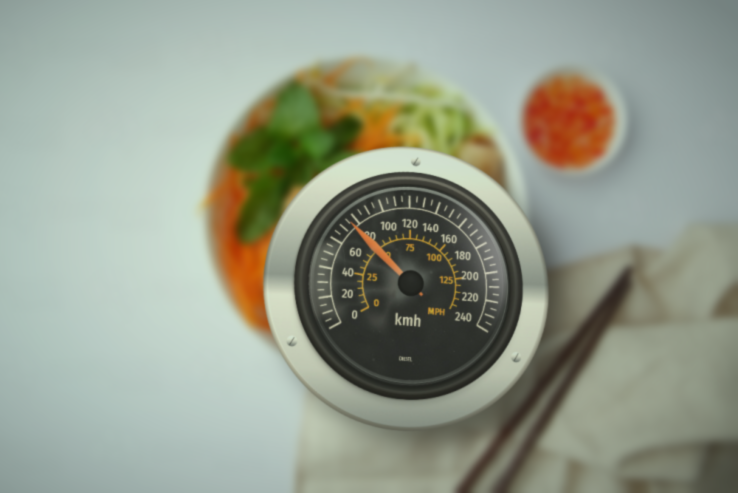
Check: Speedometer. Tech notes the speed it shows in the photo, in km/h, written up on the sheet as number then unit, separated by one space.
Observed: 75 km/h
